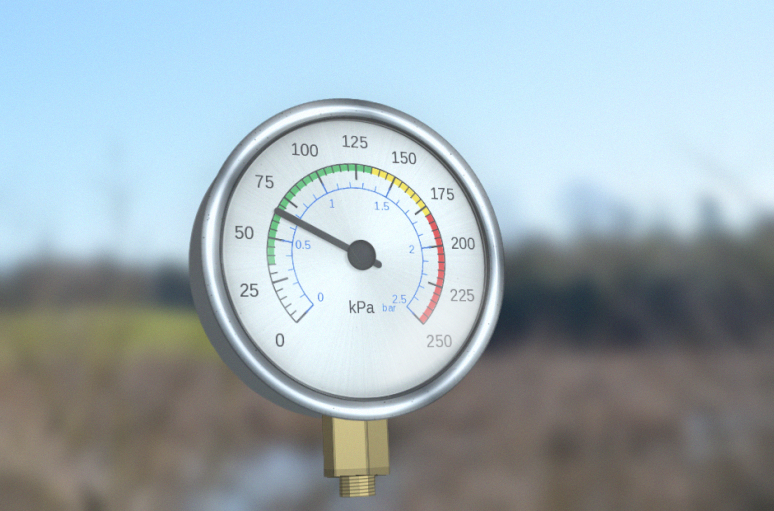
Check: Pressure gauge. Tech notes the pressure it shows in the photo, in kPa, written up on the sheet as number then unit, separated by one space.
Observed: 65 kPa
